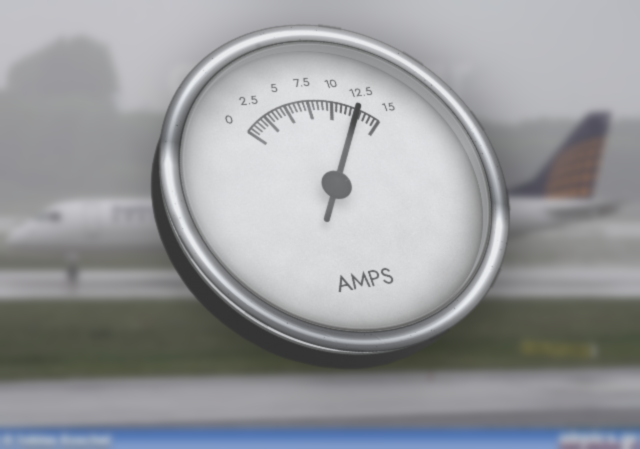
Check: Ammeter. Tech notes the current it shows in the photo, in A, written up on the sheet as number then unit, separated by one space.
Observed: 12.5 A
